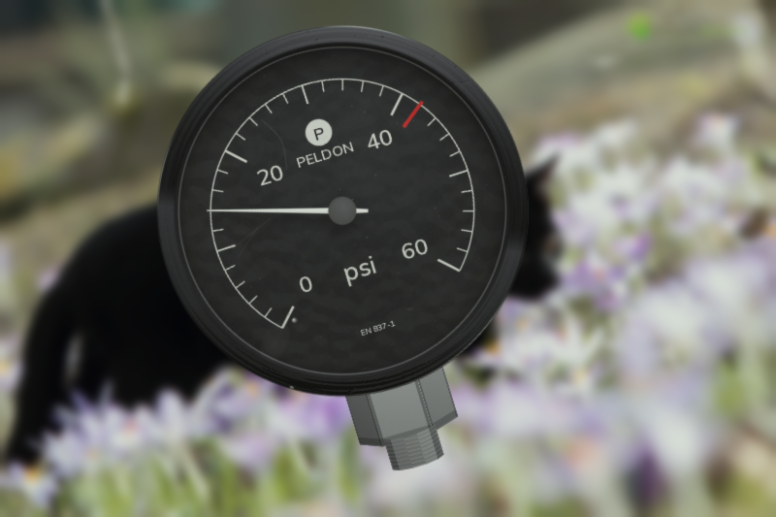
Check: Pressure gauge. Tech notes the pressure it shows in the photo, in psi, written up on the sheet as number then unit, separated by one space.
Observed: 14 psi
